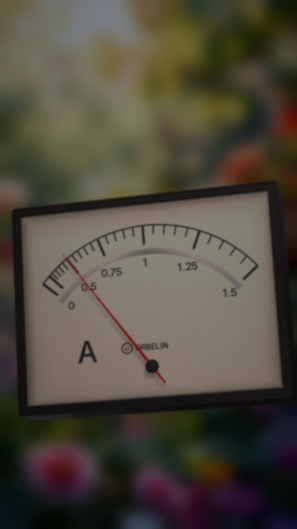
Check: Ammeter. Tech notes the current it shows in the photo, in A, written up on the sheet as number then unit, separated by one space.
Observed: 0.5 A
